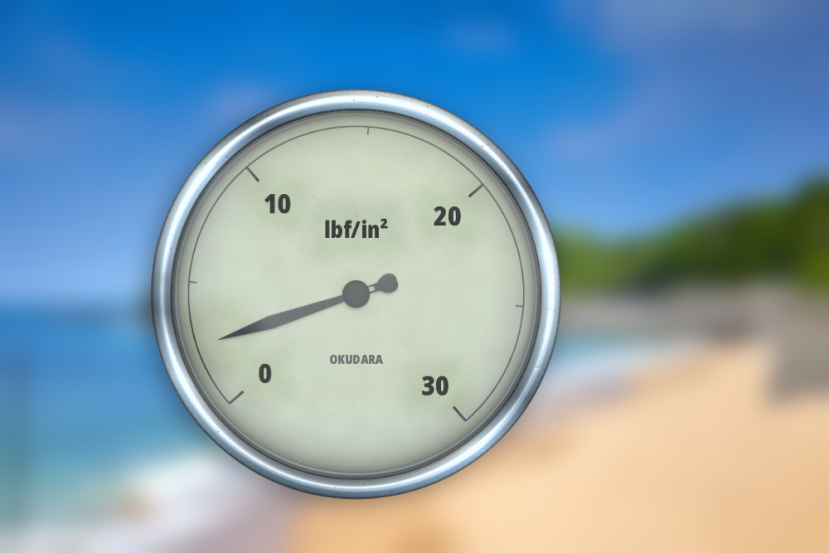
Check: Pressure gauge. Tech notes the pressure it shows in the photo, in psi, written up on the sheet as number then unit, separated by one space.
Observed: 2.5 psi
